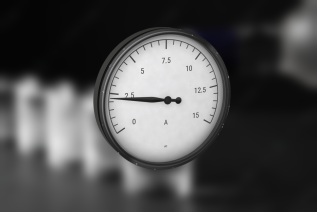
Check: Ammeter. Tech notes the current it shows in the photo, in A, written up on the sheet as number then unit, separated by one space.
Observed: 2.25 A
